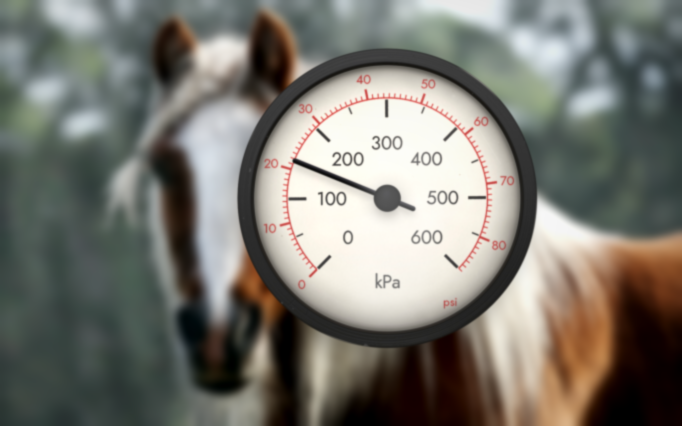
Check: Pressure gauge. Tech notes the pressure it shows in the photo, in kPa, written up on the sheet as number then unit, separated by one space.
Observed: 150 kPa
